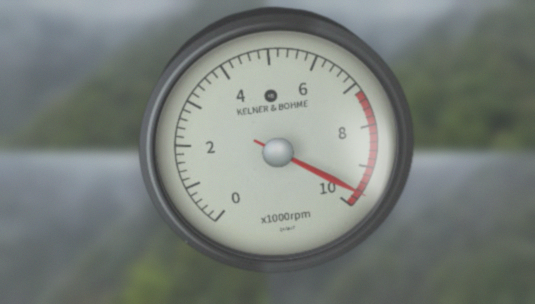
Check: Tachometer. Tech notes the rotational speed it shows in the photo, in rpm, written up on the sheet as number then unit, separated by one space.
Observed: 9600 rpm
